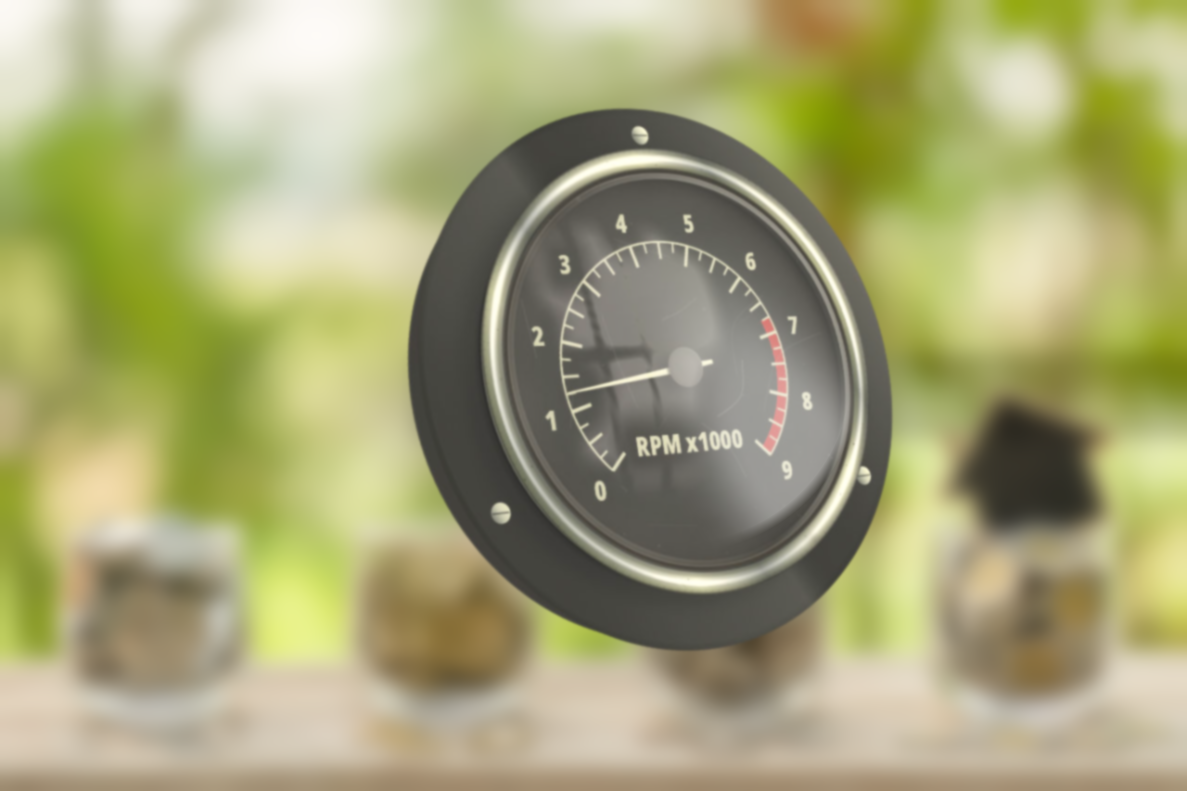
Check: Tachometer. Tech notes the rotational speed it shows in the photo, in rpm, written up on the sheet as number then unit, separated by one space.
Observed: 1250 rpm
